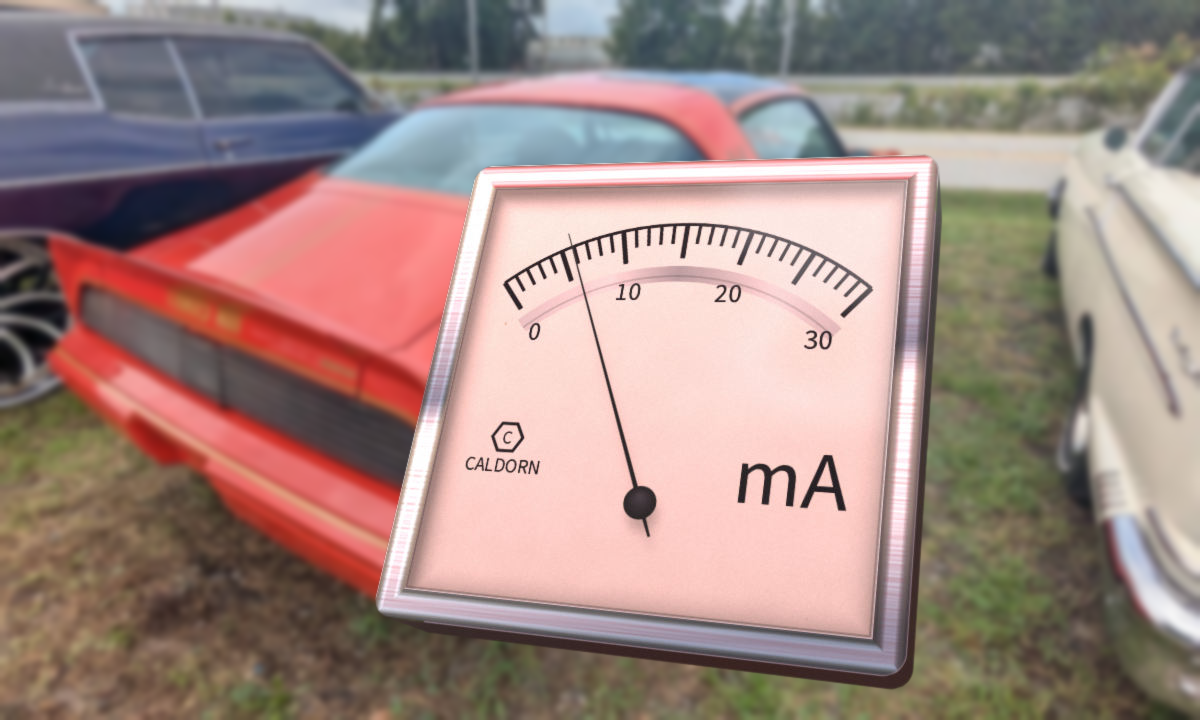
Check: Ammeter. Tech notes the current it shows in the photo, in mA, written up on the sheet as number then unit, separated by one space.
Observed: 6 mA
